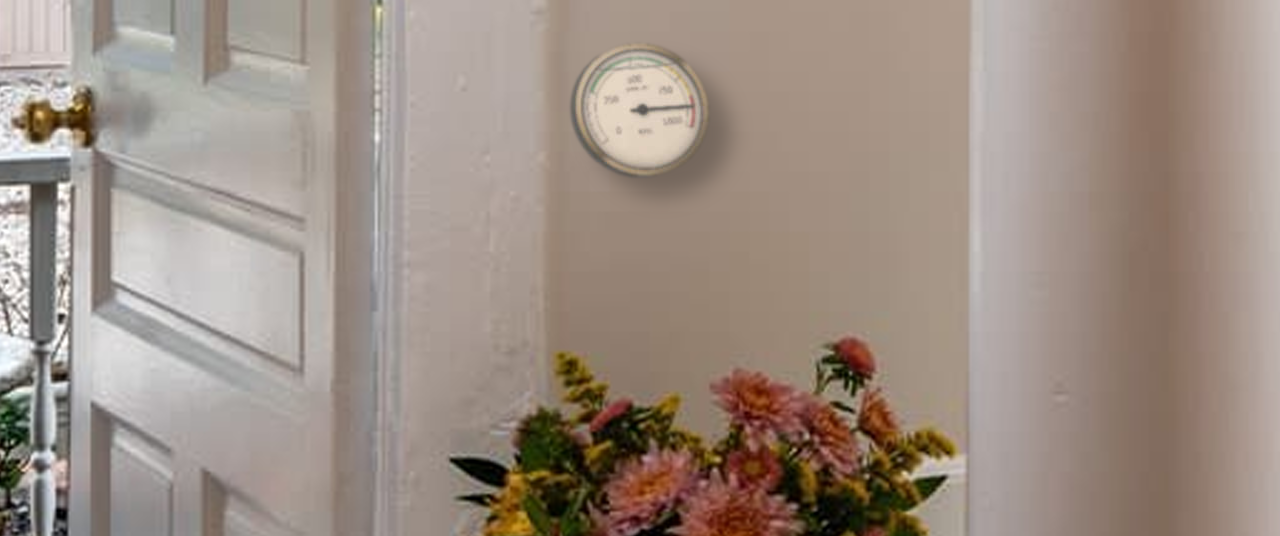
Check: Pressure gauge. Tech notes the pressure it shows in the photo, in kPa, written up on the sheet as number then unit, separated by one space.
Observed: 900 kPa
